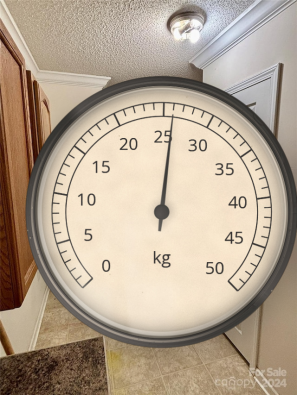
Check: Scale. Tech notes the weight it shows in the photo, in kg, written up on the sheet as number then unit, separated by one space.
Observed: 26 kg
